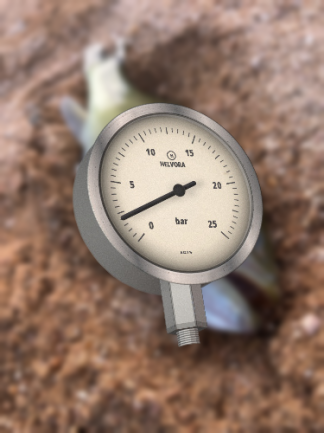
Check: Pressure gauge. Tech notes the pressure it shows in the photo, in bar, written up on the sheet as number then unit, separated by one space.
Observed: 2 bar
